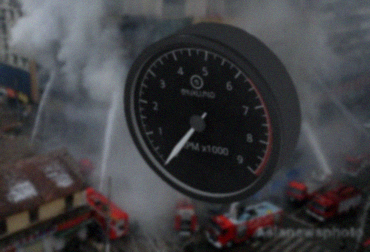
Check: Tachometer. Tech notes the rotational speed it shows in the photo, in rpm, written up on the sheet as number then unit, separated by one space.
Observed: 0 rpm
